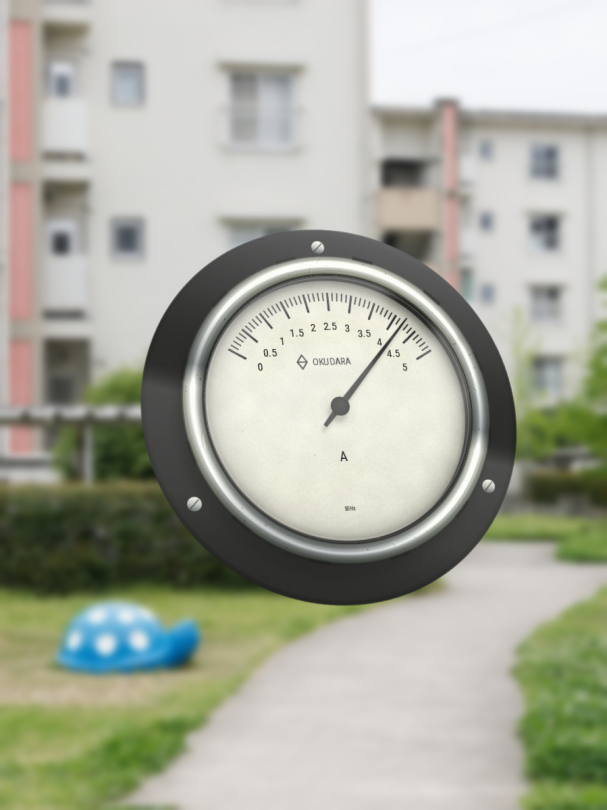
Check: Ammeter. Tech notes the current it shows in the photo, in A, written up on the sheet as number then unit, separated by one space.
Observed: 4.2 A
